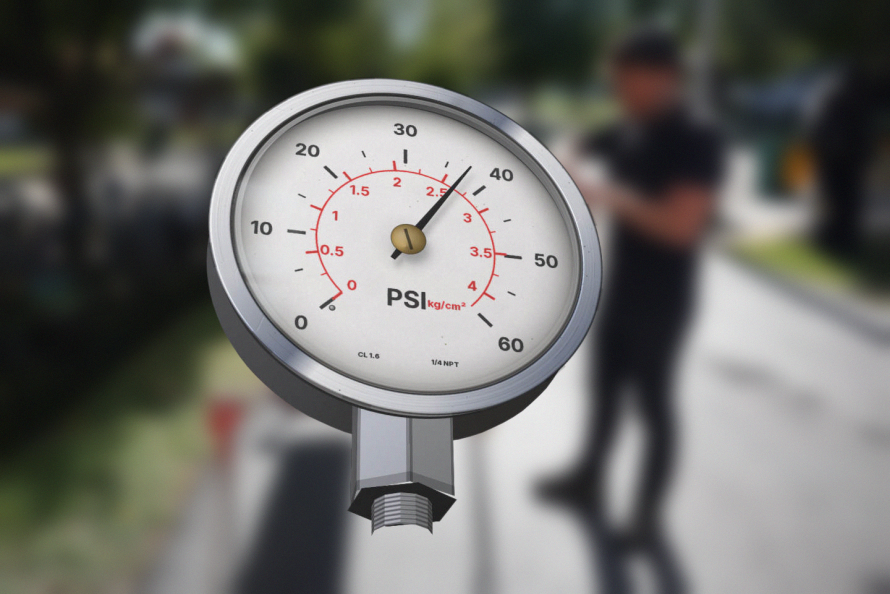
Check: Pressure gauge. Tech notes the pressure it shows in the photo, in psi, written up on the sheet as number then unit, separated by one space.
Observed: 37.5 psi
